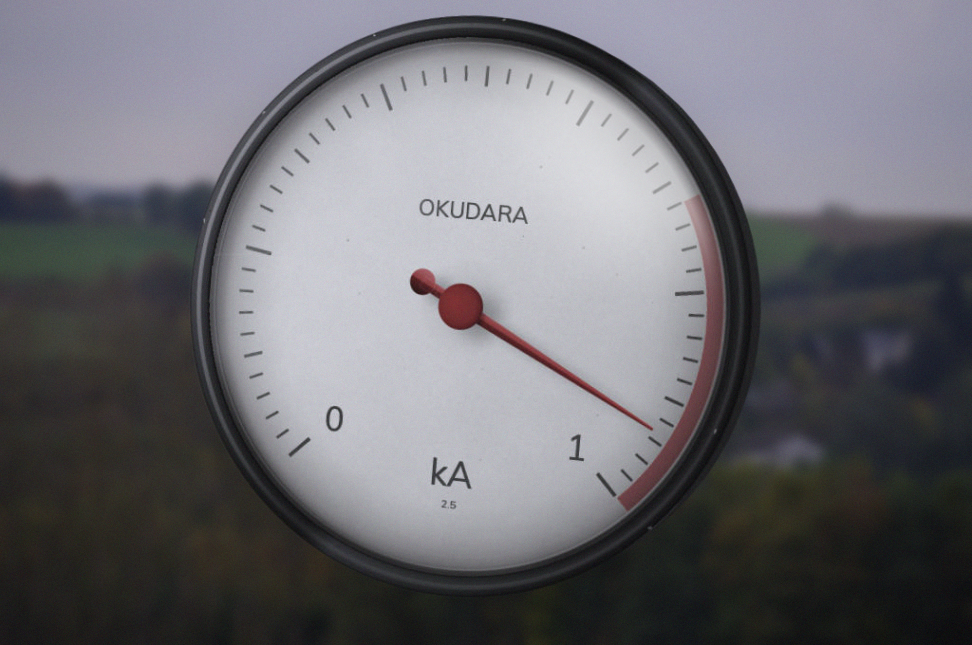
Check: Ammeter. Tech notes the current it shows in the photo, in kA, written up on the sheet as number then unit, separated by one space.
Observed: 0.93 kA
